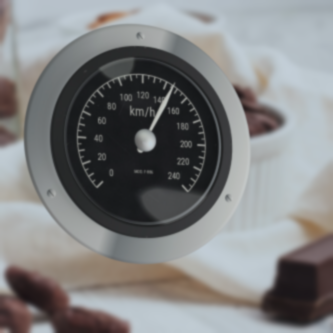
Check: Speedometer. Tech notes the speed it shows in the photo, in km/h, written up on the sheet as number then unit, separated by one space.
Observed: 145 km/h
